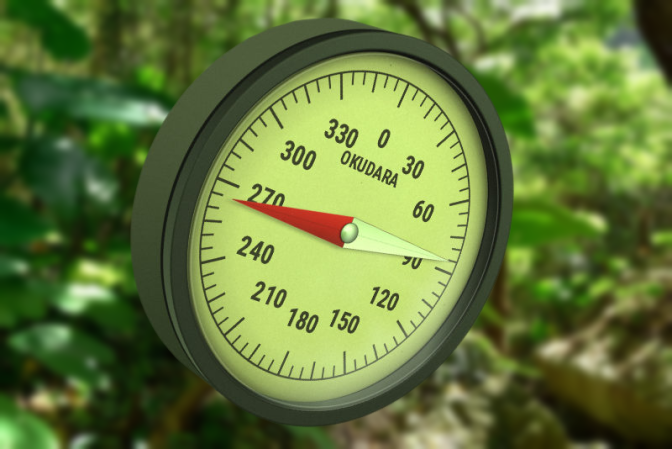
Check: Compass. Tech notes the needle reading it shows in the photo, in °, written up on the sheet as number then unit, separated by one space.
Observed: 265 °
